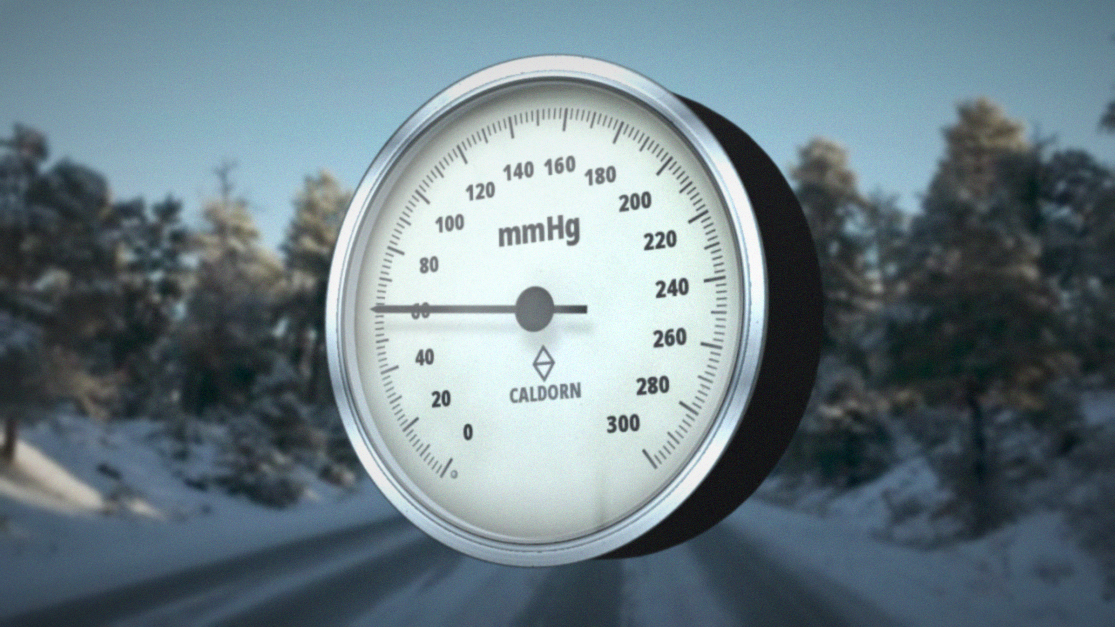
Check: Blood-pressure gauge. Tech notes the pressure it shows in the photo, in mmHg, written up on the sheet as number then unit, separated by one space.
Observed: 60 mmHg
